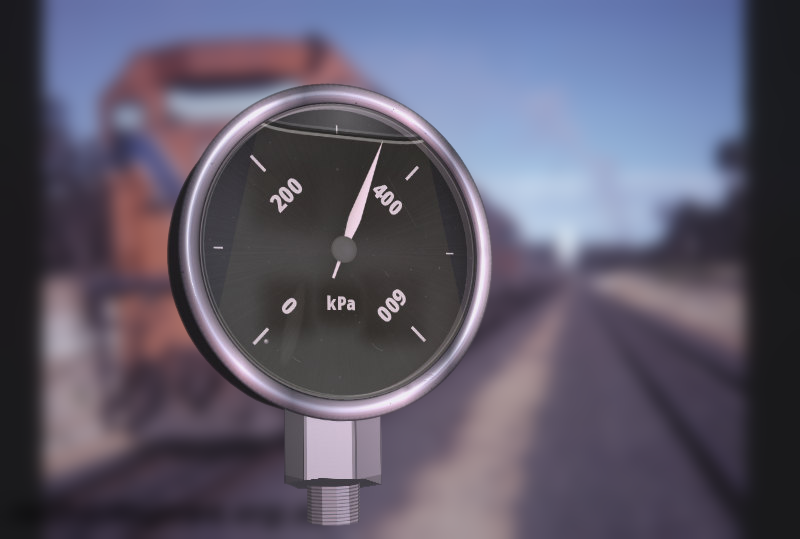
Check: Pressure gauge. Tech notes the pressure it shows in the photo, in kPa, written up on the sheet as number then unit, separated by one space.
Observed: 350 kPa
